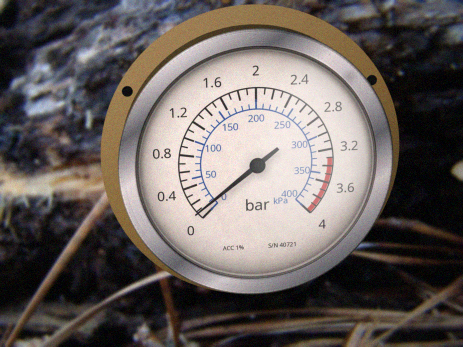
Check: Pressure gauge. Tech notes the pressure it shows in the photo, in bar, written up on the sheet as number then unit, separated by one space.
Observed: 0.1 bar
